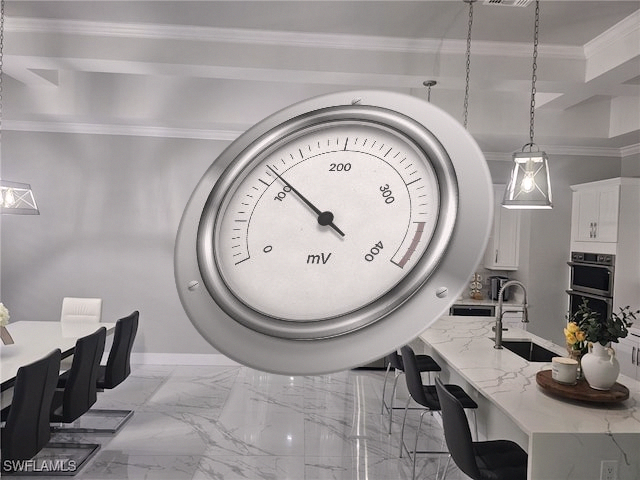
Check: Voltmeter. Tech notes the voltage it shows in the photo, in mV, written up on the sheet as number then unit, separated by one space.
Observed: 115 mV
